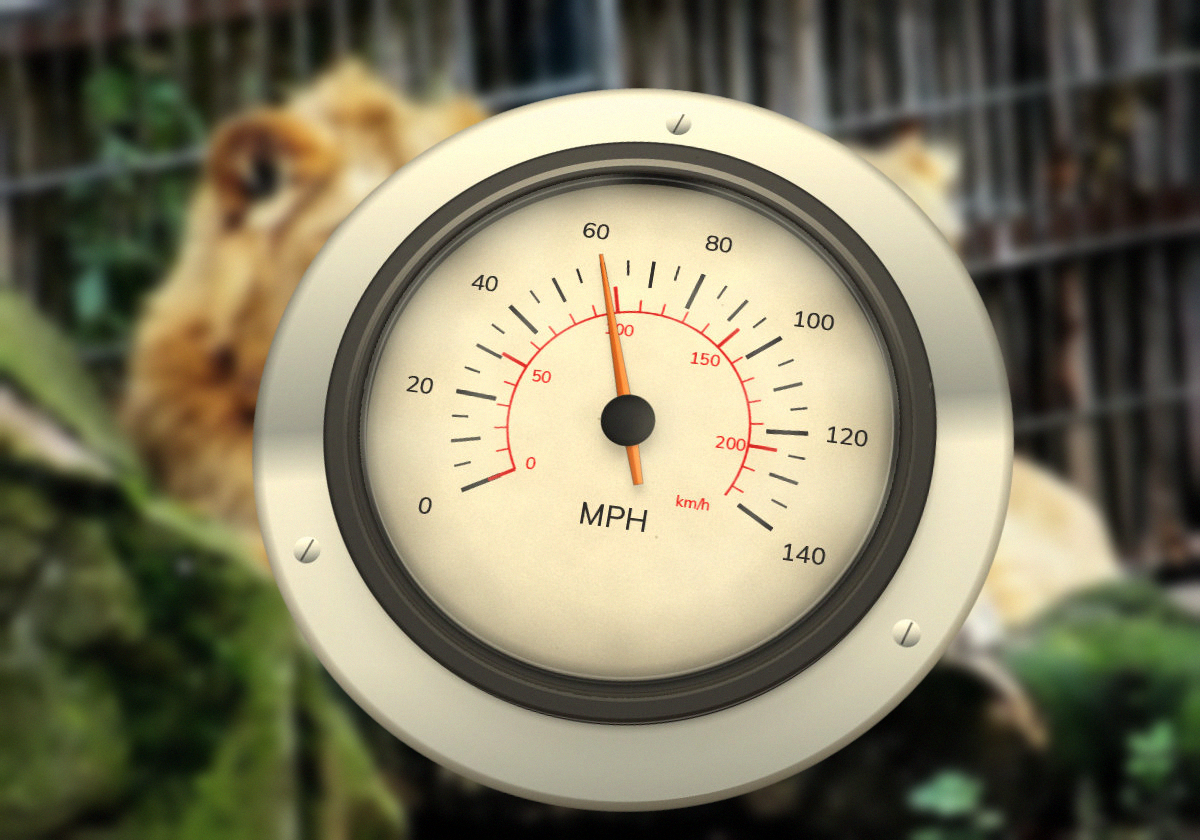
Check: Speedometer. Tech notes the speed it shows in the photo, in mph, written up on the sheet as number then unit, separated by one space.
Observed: 60 mph
